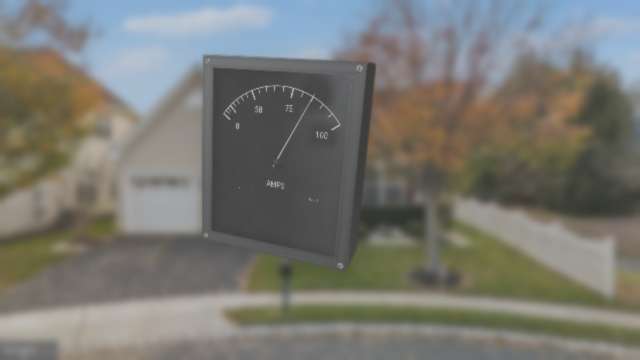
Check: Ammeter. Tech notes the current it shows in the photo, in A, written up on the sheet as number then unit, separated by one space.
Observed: 85 A
